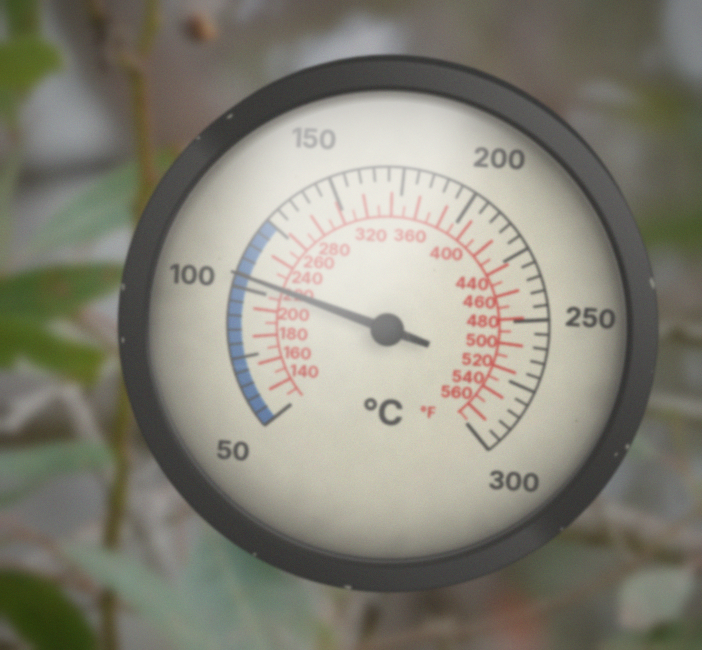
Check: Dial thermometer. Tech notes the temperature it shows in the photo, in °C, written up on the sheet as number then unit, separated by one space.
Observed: 105 °C
